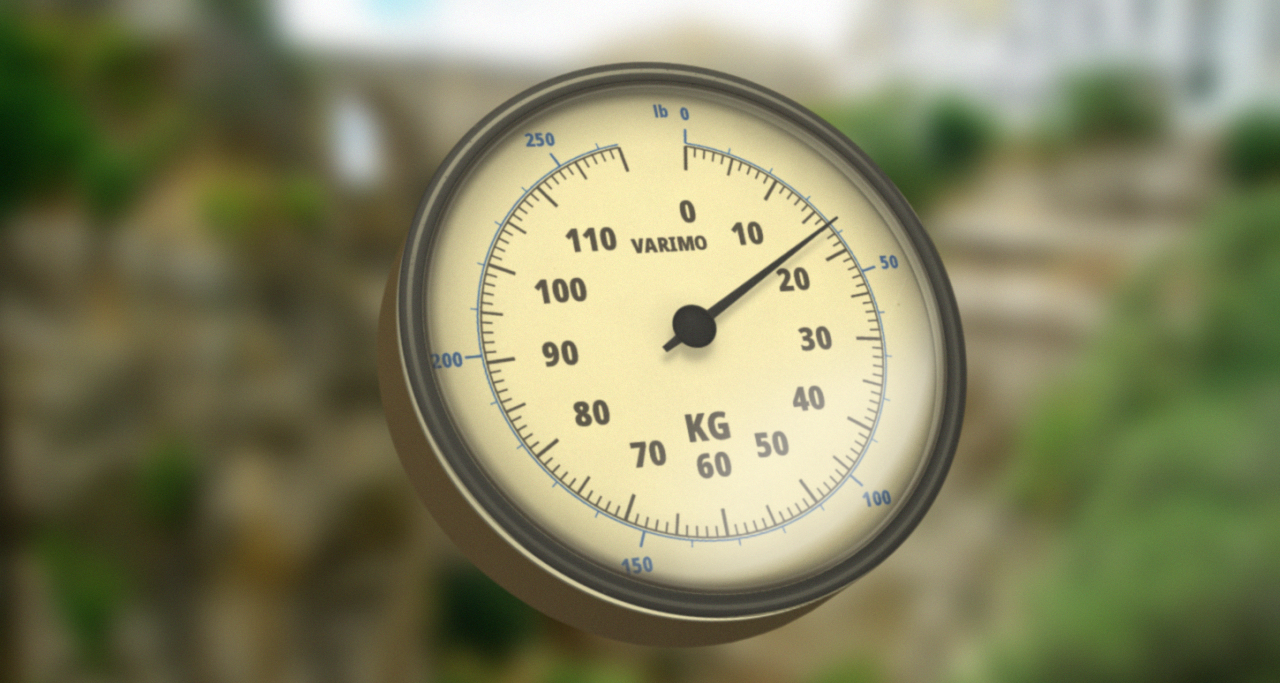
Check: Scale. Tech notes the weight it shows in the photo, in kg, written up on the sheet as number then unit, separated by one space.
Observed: 17 kg
